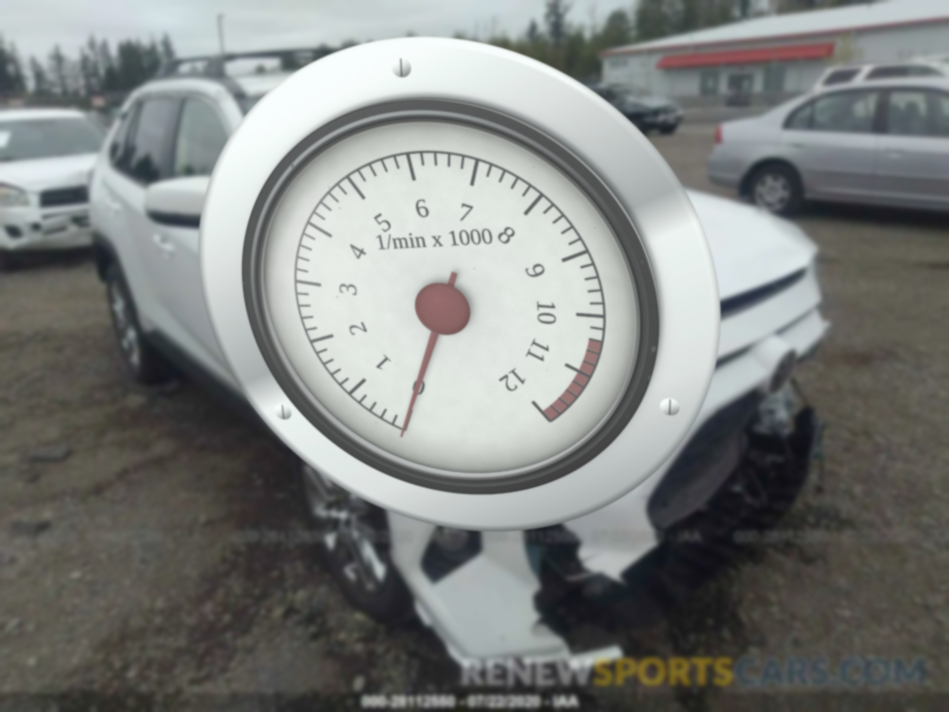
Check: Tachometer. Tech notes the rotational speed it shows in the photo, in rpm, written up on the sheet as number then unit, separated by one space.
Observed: 0 rpm
